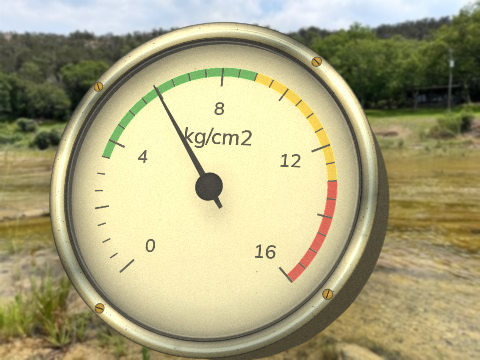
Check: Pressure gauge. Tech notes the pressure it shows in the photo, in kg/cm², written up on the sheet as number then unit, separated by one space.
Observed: 6 kg/cm²
